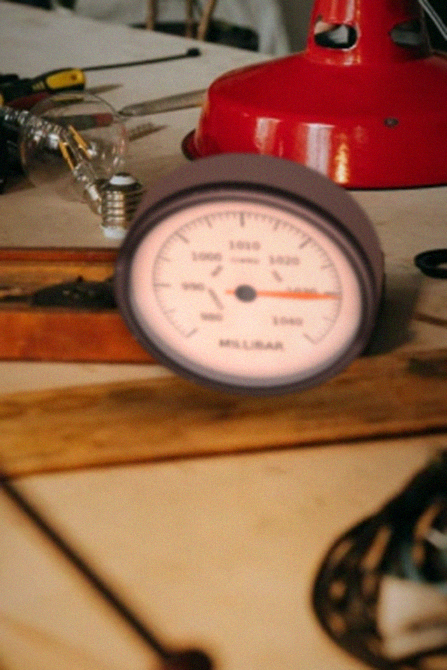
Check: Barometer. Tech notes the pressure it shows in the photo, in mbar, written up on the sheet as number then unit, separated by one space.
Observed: 1030 mbar
